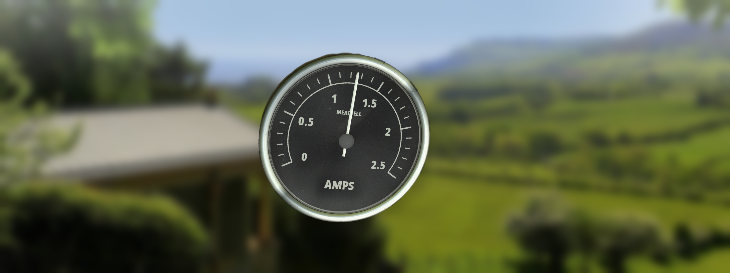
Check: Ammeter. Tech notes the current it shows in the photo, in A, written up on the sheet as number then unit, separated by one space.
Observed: 1.25 A
